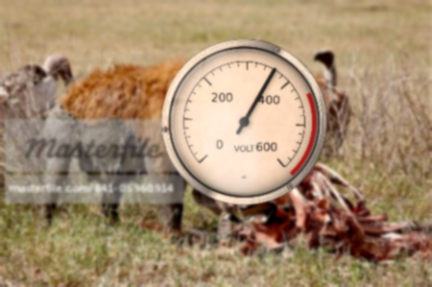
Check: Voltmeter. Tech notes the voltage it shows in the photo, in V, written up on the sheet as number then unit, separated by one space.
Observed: 360 V
